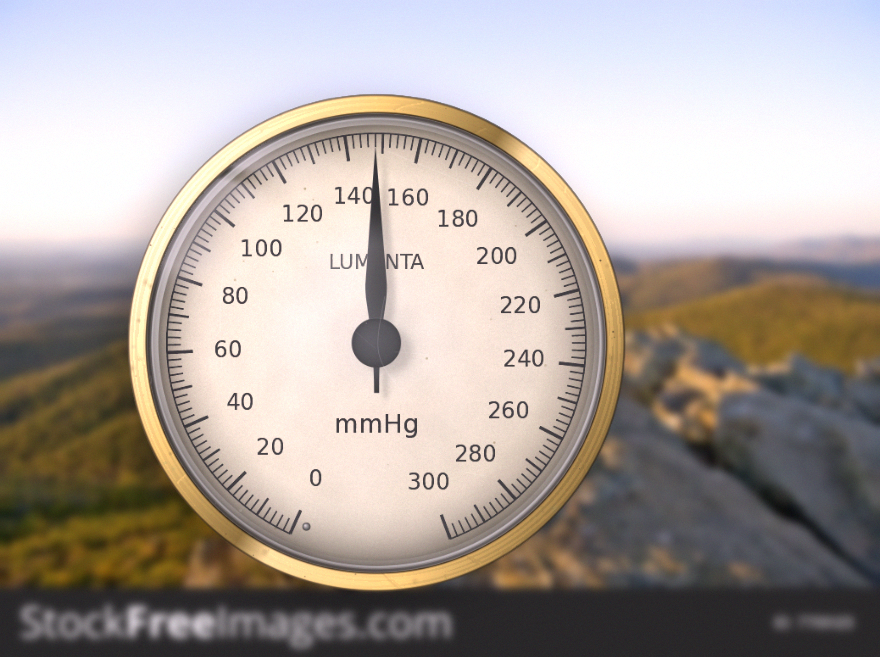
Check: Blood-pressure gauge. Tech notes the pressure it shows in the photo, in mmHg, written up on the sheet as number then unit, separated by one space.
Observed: 148 mmHg
